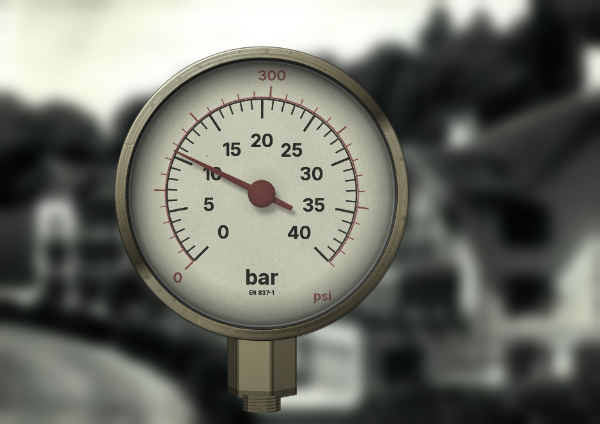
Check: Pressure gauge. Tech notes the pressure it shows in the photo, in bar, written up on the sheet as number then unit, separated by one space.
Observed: 10.5 bar
